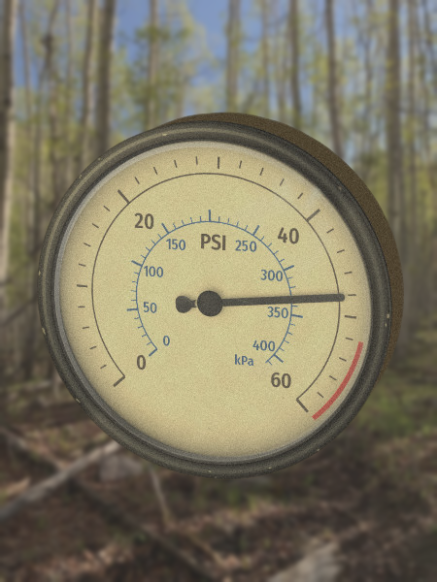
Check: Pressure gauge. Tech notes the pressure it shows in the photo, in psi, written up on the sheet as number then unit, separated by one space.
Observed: 48 psi
